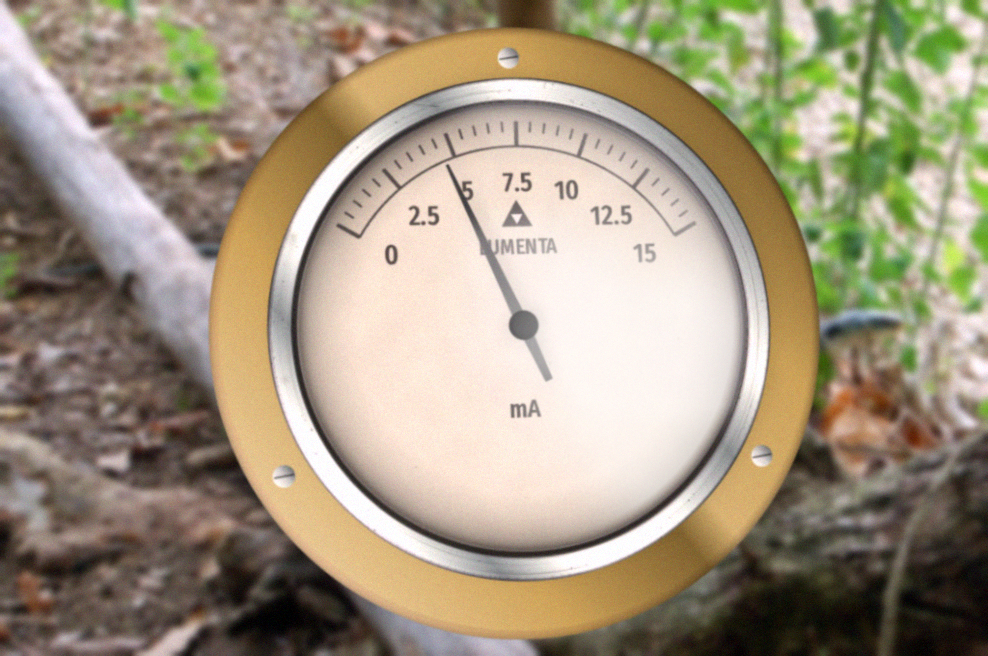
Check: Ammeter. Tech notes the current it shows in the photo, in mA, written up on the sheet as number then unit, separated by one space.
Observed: 4.5 mA
